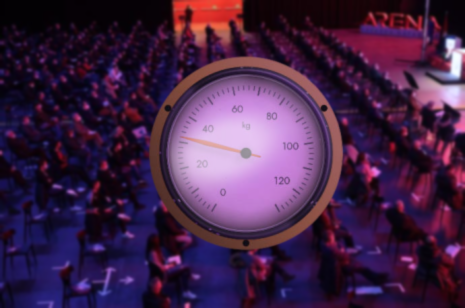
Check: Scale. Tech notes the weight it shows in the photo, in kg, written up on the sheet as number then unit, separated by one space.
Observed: 32 kg
